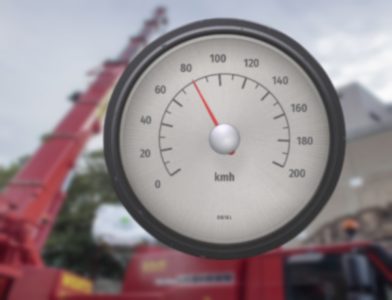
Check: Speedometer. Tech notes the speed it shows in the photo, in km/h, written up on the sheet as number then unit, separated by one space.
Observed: 80 km/h
